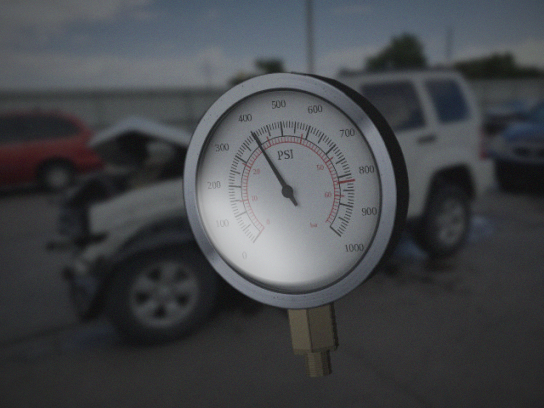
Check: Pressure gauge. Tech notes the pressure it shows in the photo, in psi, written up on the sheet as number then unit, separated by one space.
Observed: 400 psi
